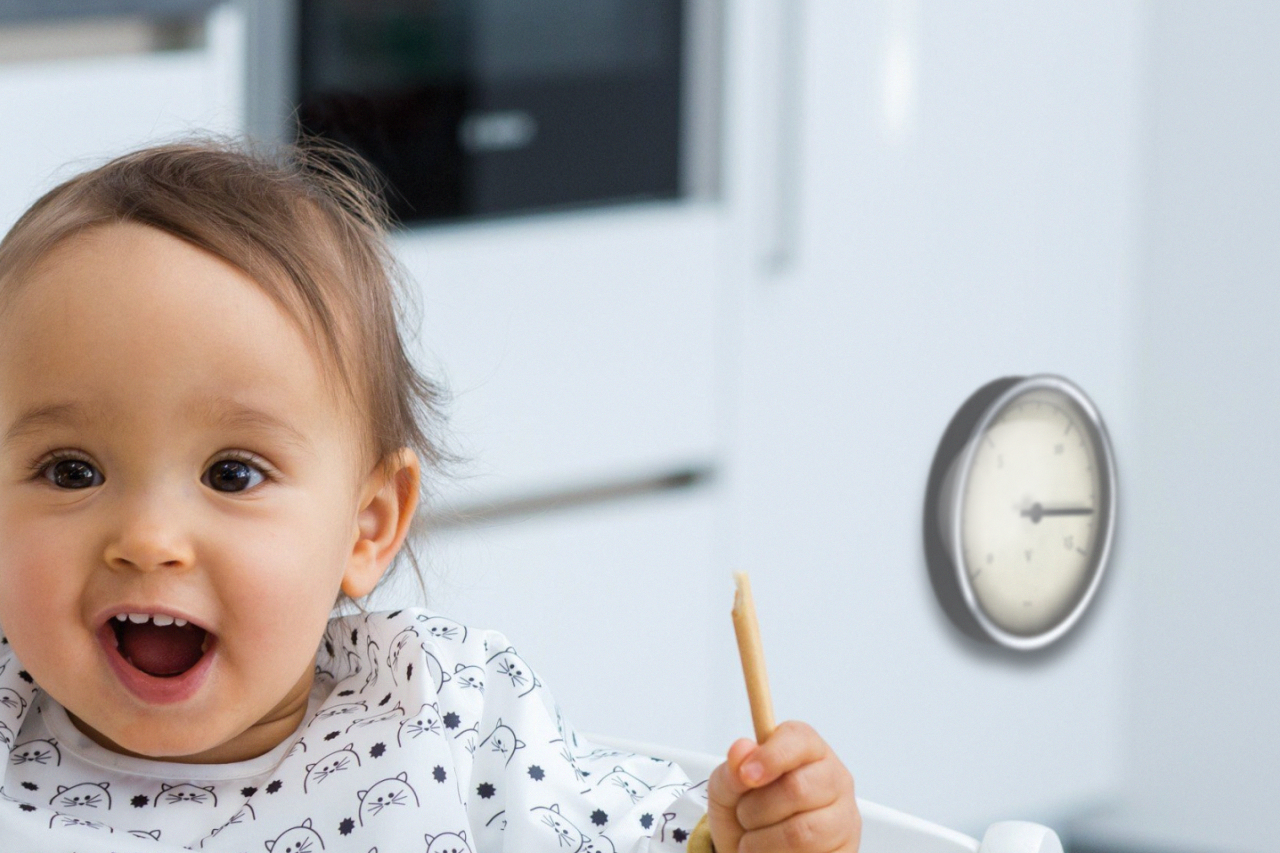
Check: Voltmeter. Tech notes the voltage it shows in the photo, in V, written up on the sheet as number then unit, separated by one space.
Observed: 13.5 V
